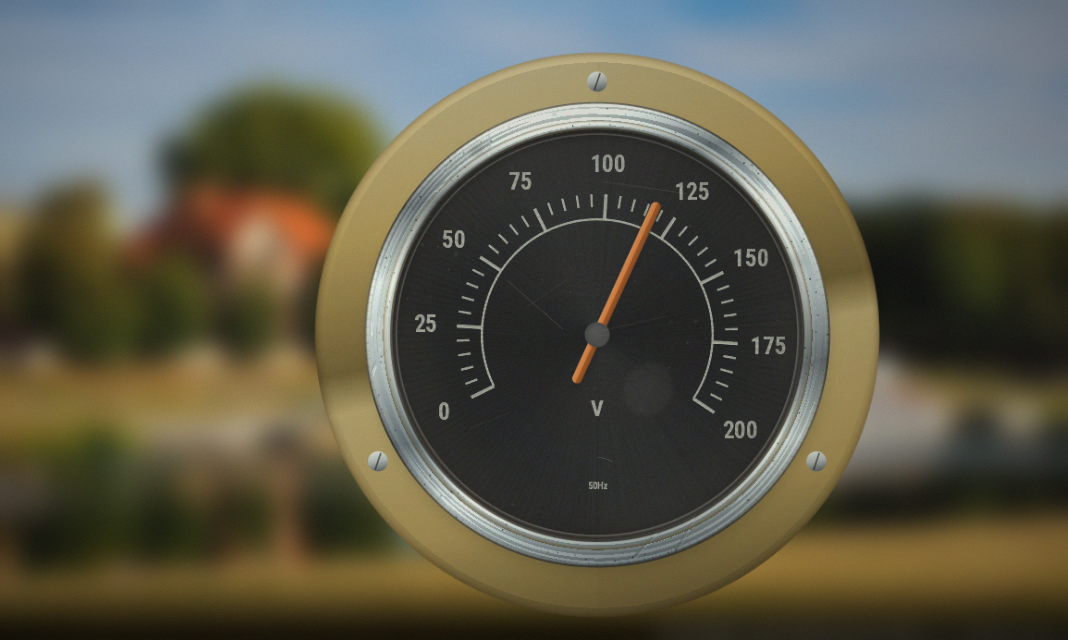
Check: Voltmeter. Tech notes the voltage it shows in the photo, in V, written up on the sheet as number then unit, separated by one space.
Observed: 117.5 V
